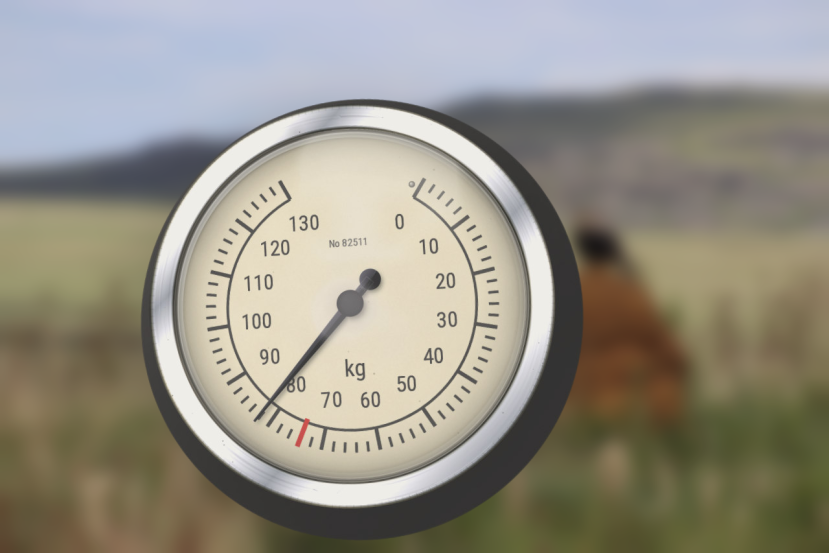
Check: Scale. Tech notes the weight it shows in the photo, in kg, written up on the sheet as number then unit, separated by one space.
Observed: 82 kg
